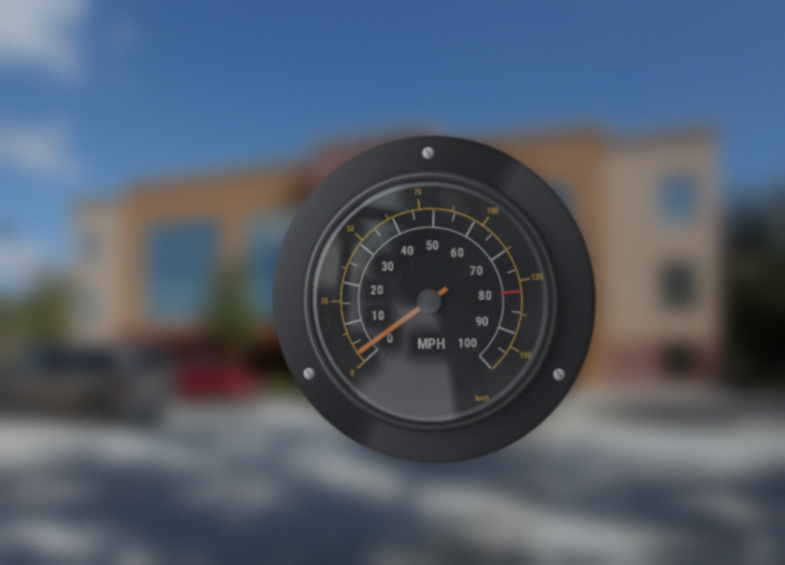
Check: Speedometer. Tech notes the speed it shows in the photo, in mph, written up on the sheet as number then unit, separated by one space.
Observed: 2.5 mph
